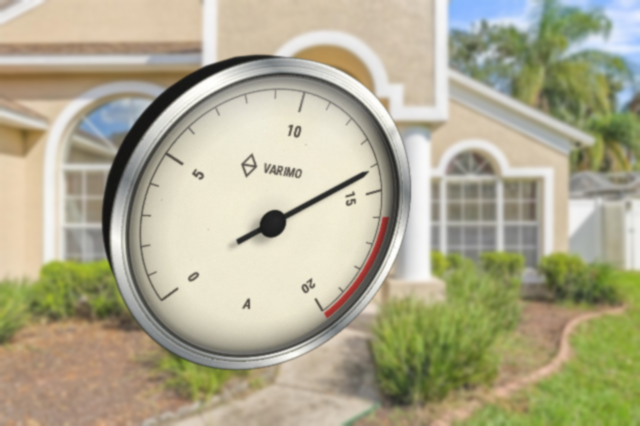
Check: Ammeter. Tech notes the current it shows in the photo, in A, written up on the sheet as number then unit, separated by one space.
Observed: 14 A
